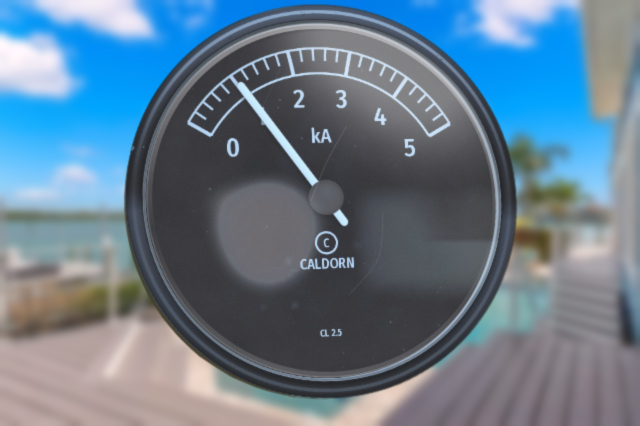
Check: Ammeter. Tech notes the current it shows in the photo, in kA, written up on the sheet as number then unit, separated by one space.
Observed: 1 kA
